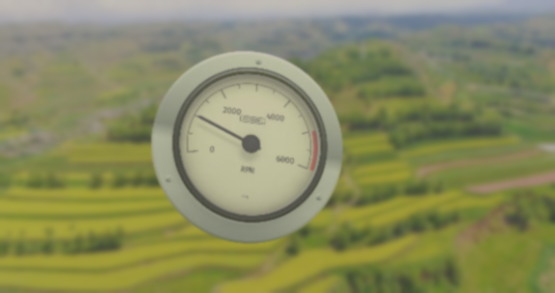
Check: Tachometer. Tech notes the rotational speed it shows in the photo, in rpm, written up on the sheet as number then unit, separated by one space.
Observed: 1000 rpm
